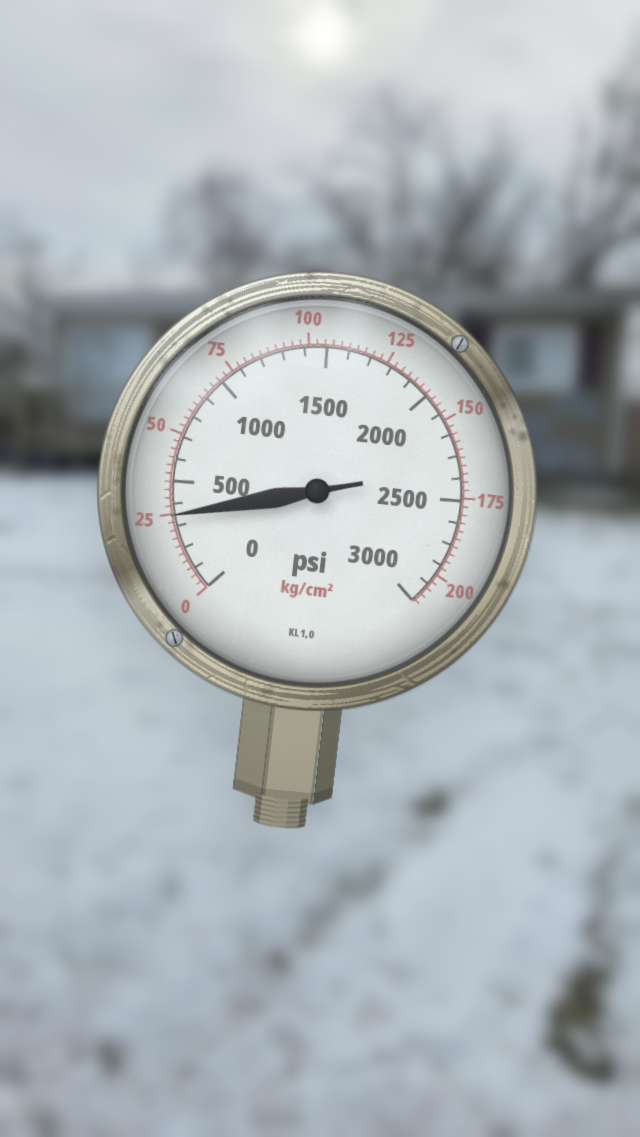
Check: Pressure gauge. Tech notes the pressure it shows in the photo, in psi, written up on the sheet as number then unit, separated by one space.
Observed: 350 psi
